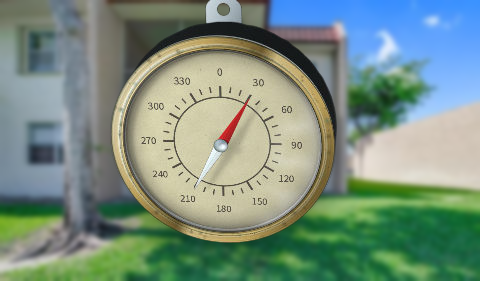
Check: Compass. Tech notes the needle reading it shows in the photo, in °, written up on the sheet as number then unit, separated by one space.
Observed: 30 °
